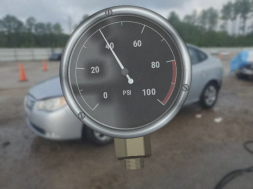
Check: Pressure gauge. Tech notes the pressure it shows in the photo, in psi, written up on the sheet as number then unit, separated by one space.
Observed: 40 psi
